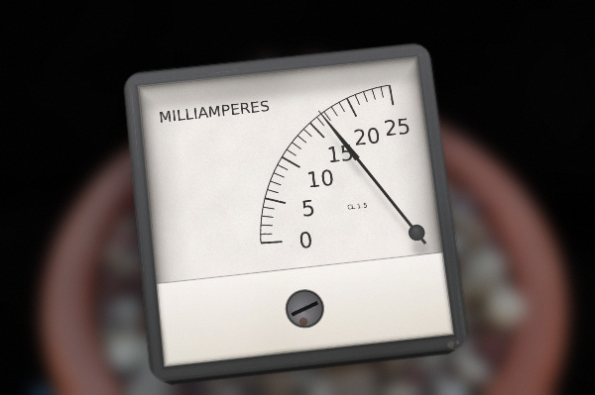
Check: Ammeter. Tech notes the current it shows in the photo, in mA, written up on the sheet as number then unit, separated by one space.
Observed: 16.5 mA
